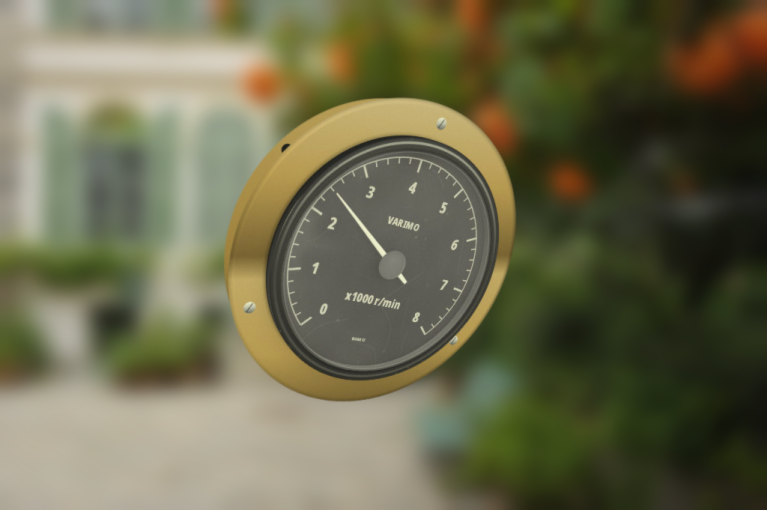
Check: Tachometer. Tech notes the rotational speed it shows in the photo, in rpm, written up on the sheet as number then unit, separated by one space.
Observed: 2400 rpm
